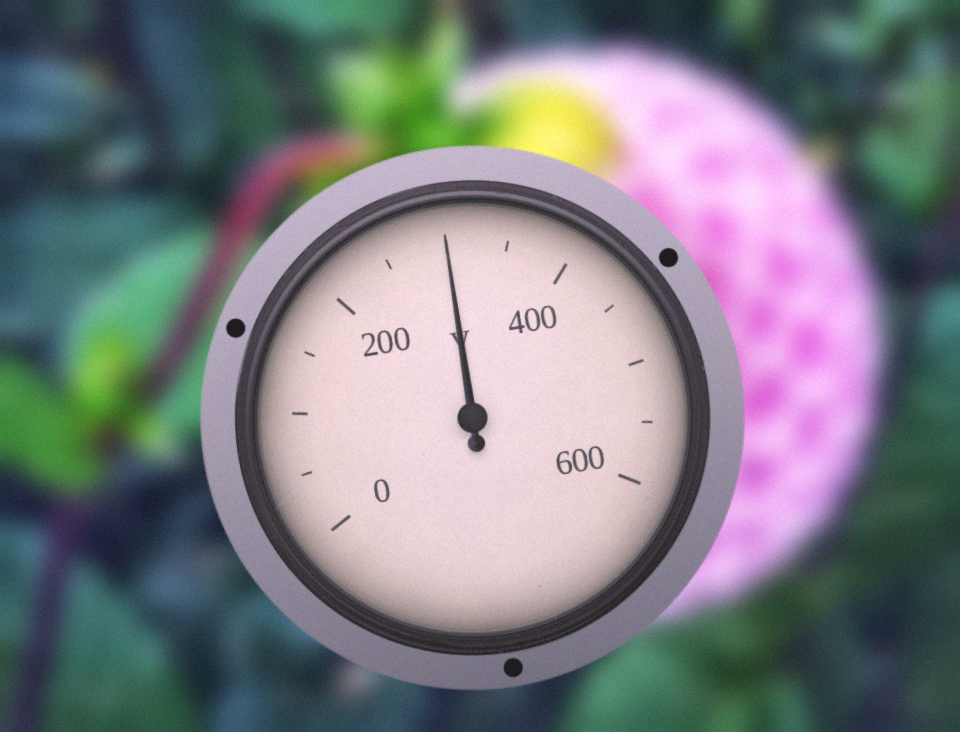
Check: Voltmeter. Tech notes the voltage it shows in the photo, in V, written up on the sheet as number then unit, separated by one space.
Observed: 300 V
